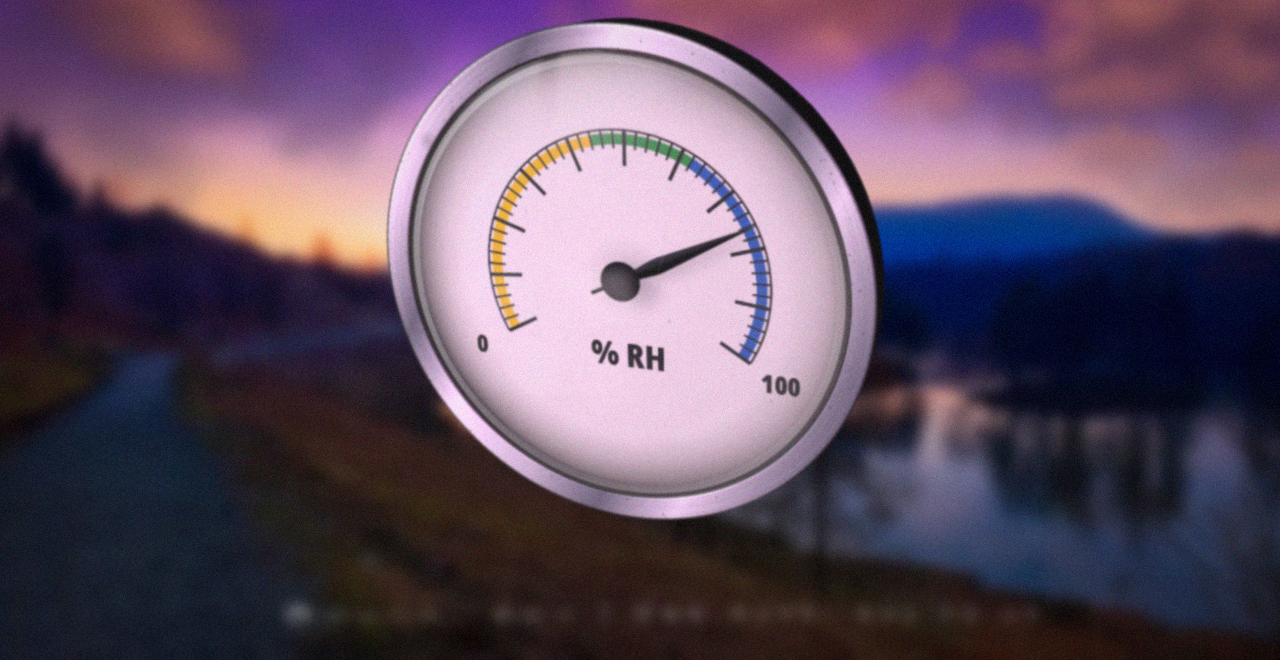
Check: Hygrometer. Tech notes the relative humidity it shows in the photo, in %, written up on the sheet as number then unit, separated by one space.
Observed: 76 %
